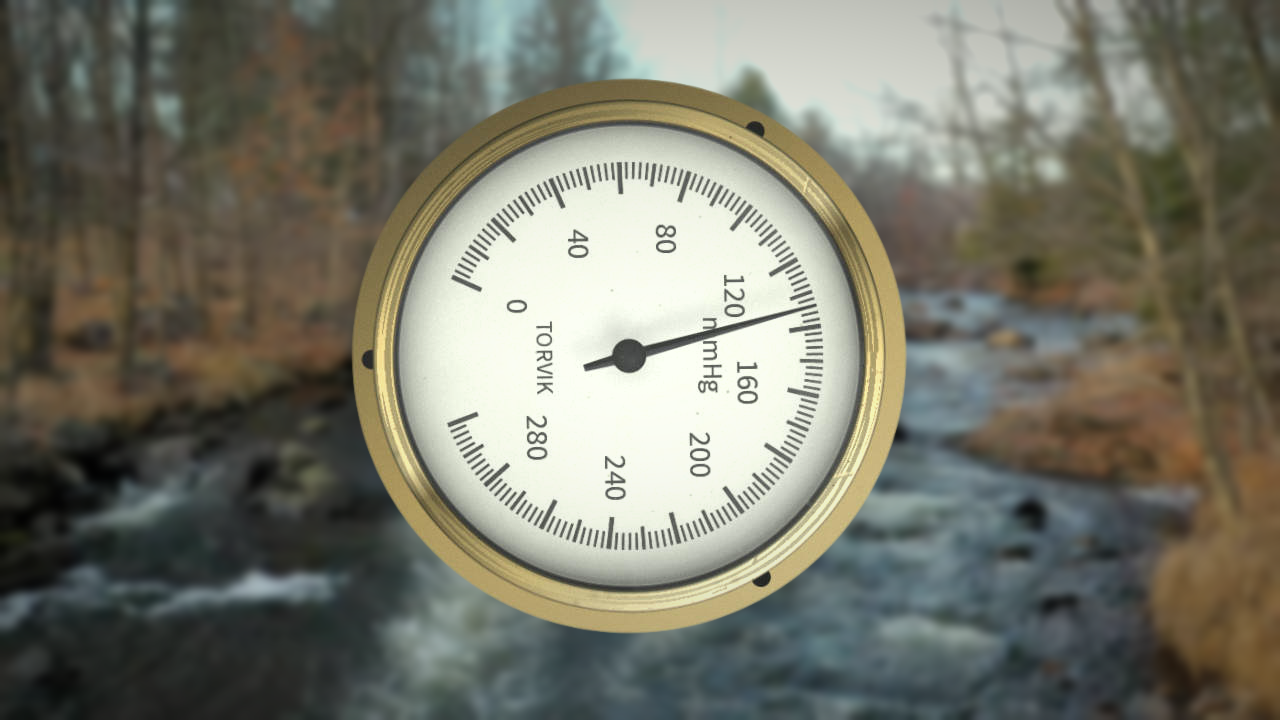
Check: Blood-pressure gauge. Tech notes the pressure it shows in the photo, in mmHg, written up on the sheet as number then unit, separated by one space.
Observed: 134 mmHg
